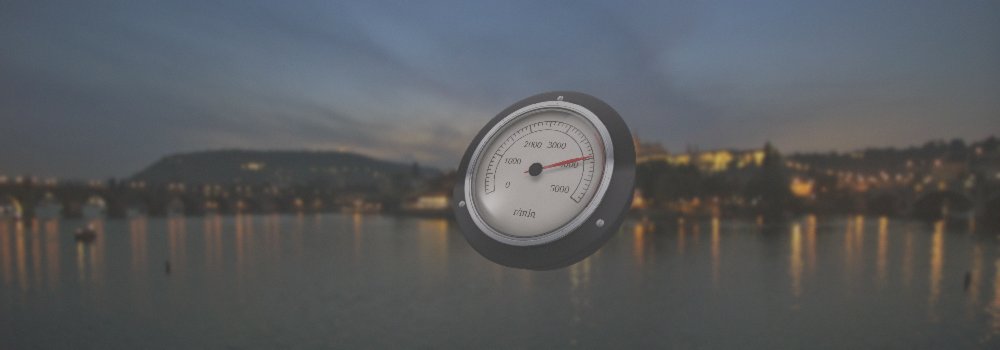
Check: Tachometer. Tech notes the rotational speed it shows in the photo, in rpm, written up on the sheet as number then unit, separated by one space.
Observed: 4000 rpm
